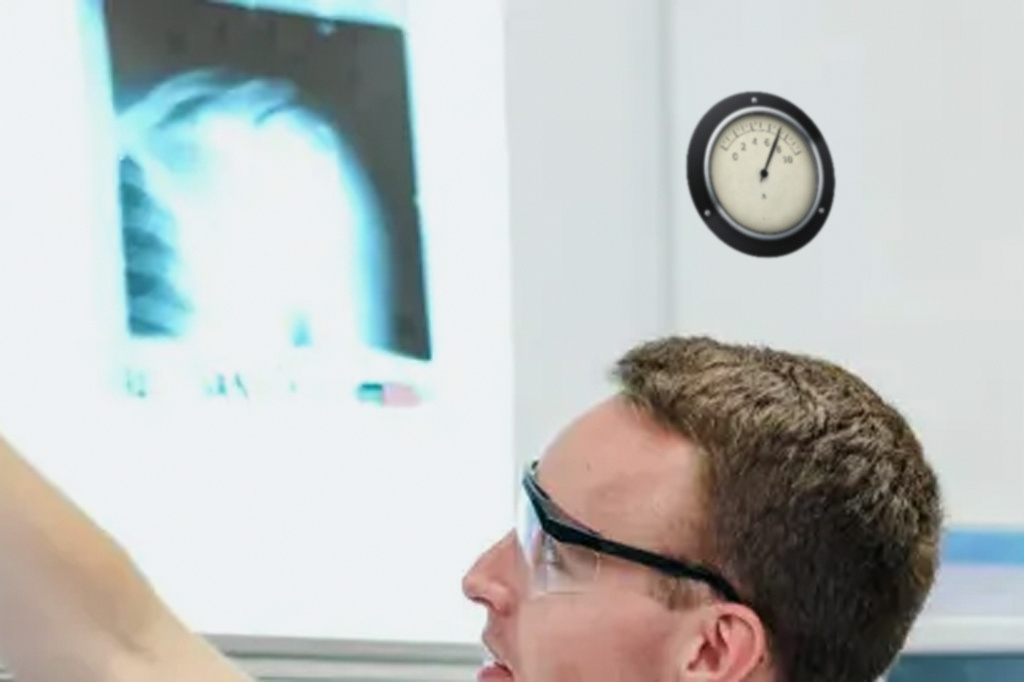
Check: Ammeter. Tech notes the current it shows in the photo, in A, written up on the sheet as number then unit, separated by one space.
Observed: 7 A
